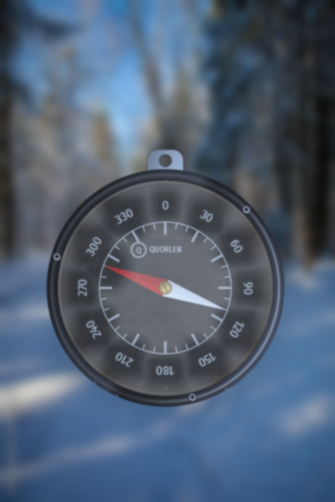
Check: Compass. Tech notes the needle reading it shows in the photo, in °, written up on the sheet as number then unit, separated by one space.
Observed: 290 °
